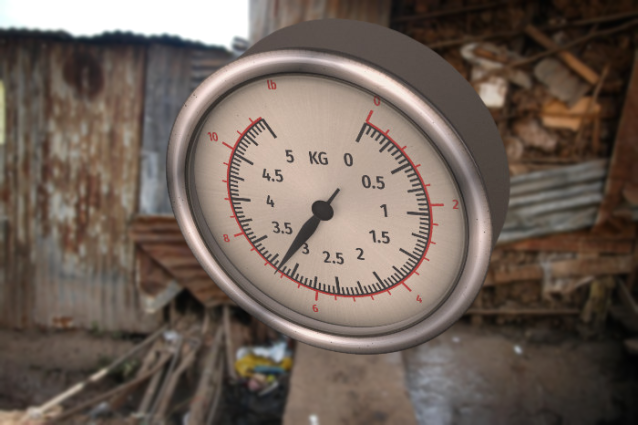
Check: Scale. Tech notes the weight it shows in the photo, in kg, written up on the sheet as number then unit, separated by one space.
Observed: 3.15 kg
